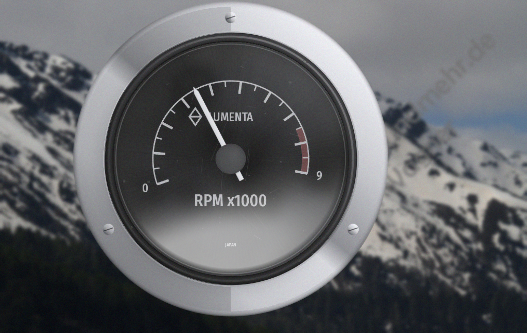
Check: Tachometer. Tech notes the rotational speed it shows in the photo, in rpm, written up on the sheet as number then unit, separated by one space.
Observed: 3500 rpm
